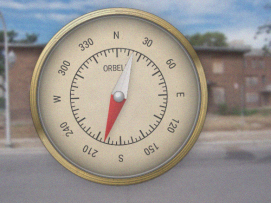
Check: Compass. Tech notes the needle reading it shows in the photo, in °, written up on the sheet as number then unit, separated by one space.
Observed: 200 °
